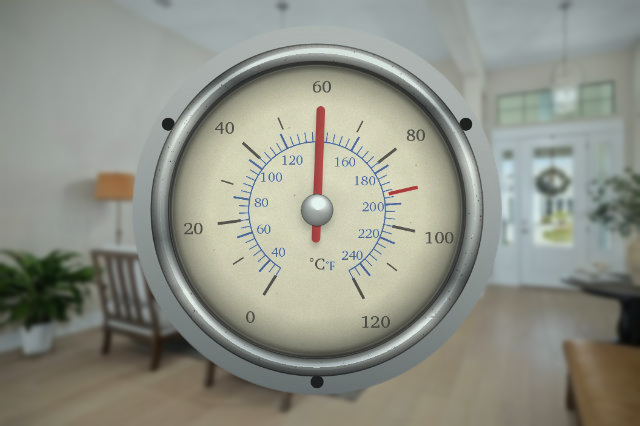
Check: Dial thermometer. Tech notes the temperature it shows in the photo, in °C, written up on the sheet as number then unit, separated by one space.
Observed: 60 °C
